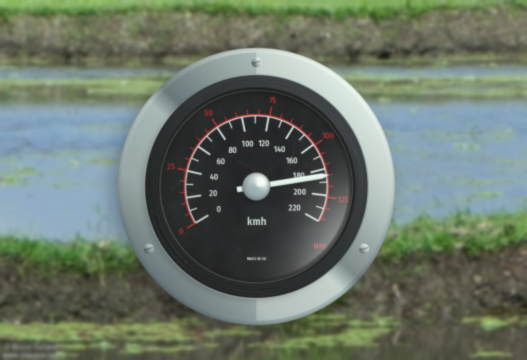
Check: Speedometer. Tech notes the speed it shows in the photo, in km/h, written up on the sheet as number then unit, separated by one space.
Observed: 185 km/h
